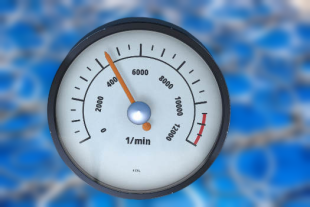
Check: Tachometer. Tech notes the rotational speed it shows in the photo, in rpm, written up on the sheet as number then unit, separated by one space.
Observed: 4500 rpm
